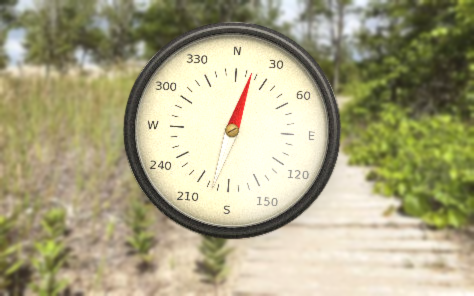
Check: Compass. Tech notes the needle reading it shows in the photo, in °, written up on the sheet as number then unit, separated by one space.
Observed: 15 °
